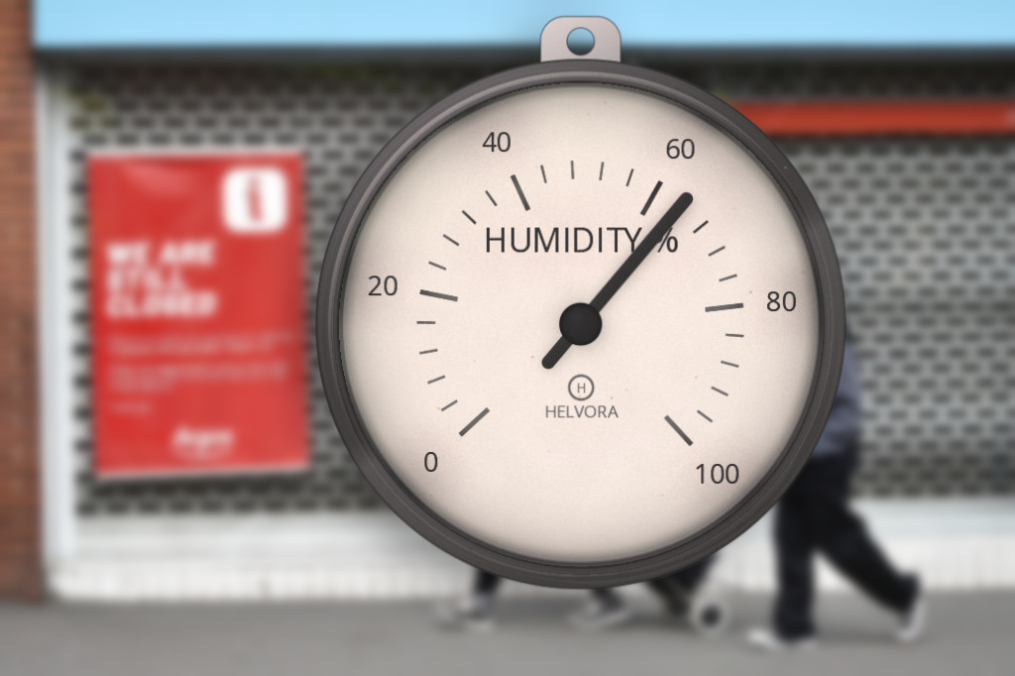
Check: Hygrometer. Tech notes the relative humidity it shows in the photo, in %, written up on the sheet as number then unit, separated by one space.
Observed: 64 %
